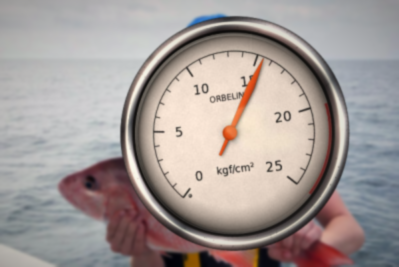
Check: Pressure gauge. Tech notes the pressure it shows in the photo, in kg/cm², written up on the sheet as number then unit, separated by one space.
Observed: 15.5 kg/cm²
